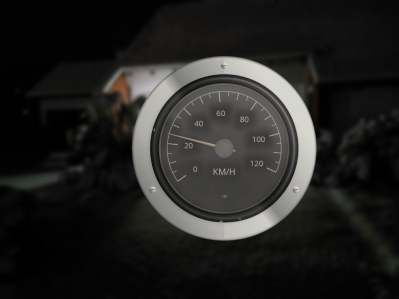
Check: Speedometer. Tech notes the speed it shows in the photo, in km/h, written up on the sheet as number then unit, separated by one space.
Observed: 25 km/h
